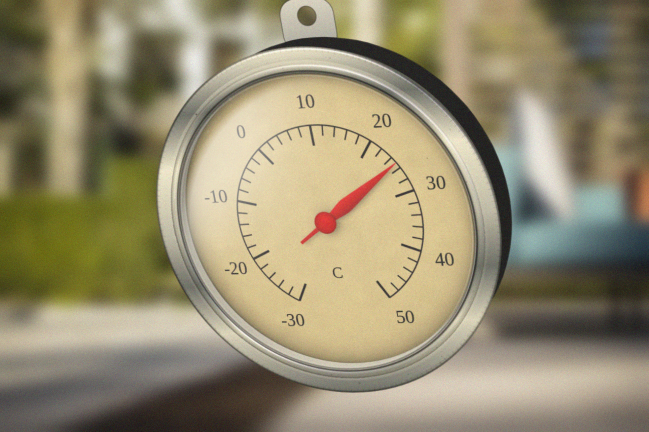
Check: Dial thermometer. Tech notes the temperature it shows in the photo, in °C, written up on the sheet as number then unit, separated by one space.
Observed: 25 °C
